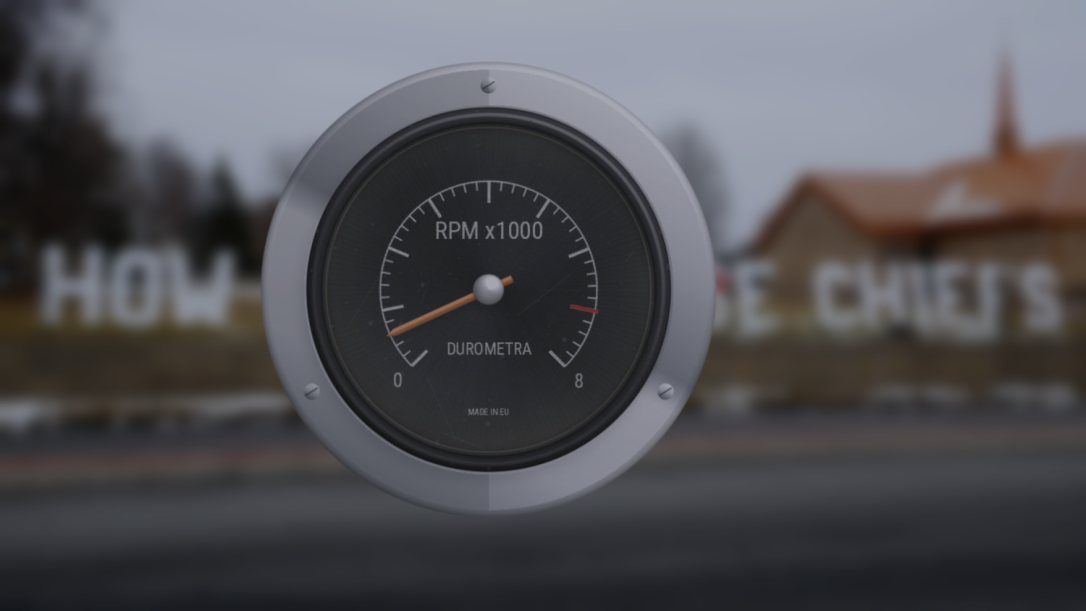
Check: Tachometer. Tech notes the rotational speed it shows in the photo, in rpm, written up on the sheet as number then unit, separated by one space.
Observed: 600 rpm
